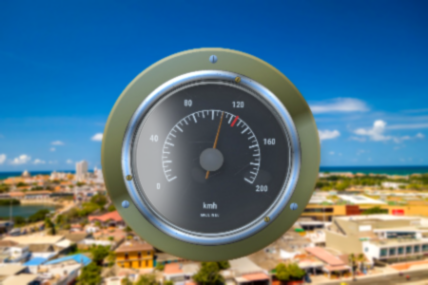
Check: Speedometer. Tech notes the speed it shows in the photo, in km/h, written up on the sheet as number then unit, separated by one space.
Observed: 110 km/h
